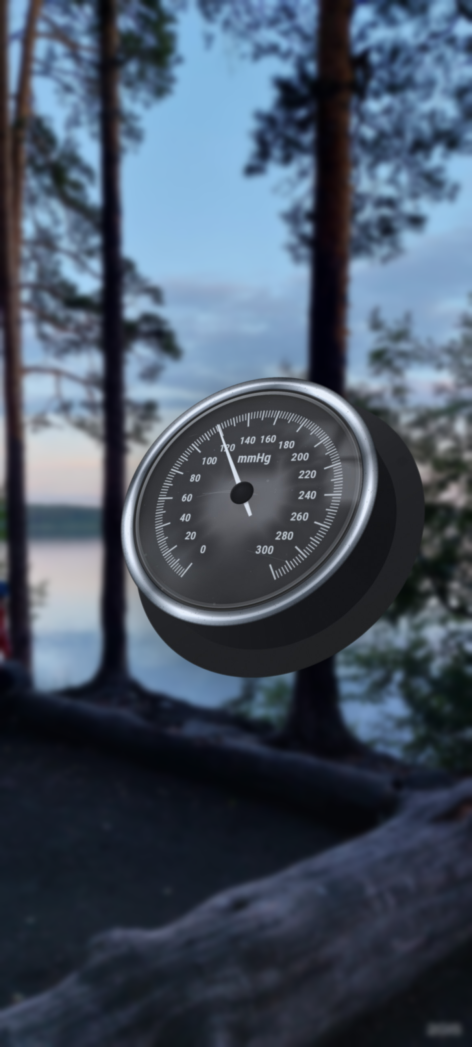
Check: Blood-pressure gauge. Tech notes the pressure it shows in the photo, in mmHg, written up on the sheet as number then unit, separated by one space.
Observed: 120 mmHg
